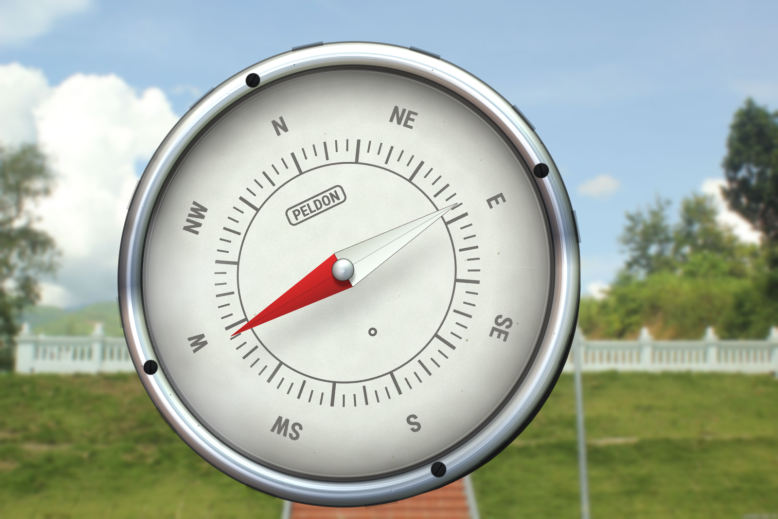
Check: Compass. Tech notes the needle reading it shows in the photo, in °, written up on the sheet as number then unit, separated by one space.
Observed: 265 °
